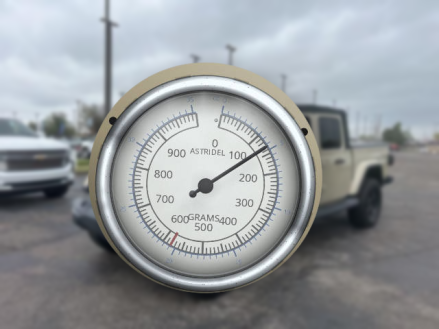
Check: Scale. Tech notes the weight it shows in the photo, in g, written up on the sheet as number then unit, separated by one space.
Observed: 130 g
